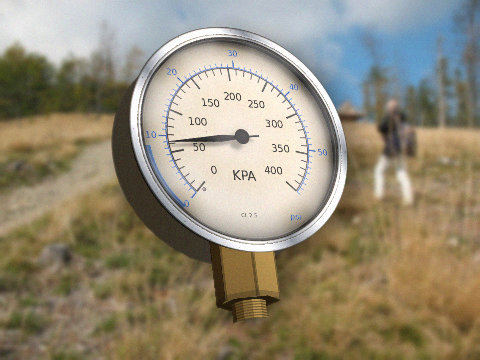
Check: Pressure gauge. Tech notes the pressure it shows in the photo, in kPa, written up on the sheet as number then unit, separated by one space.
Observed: 60 kPa
